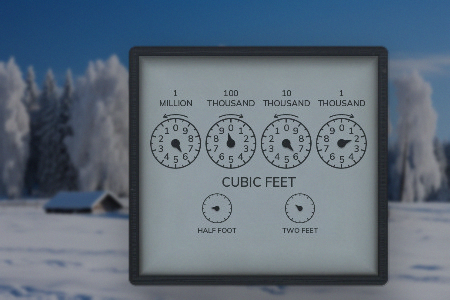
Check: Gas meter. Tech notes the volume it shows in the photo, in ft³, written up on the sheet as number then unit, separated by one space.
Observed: 596200 ft³
